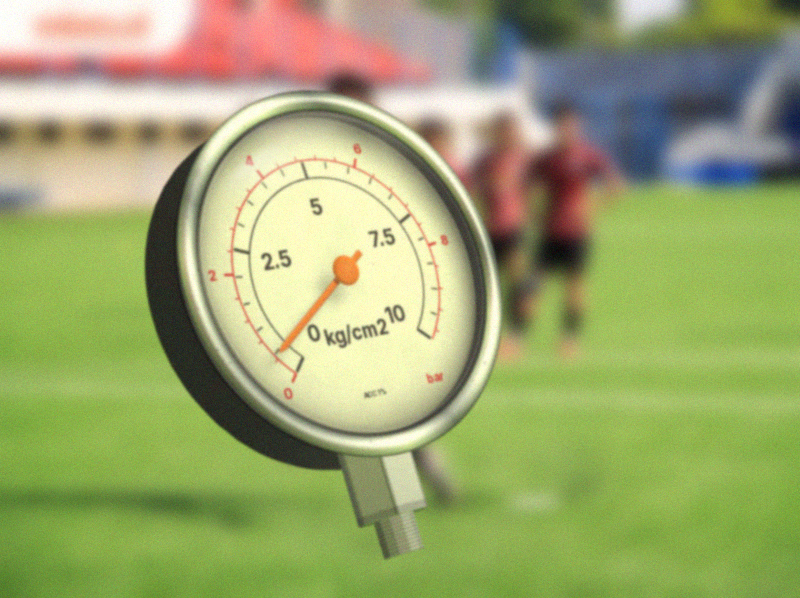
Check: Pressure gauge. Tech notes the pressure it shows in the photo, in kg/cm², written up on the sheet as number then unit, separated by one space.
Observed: 0.5 kg/cm²
